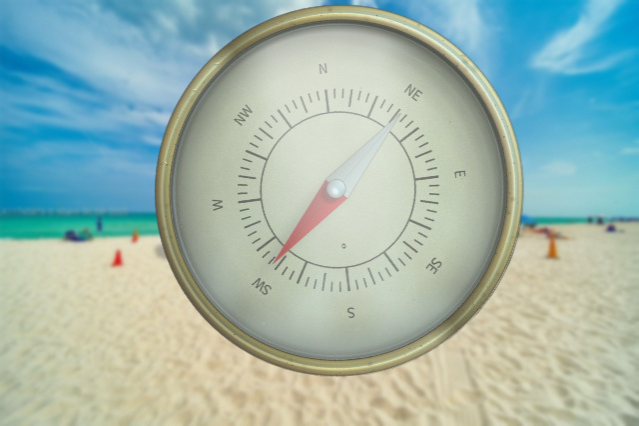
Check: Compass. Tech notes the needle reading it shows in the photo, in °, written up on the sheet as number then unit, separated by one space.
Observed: 227.5 °
